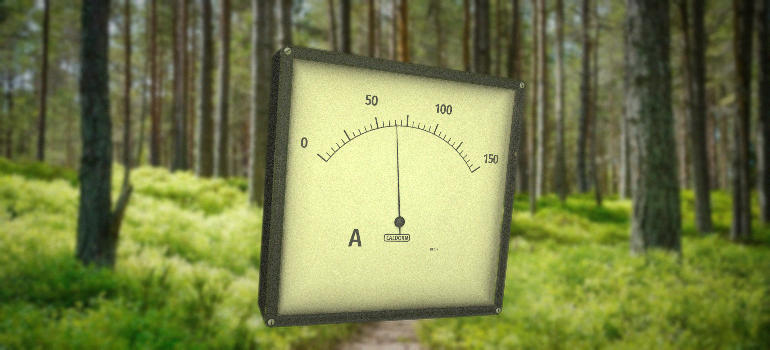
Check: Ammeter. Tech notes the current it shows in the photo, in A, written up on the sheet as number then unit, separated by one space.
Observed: 65 A
